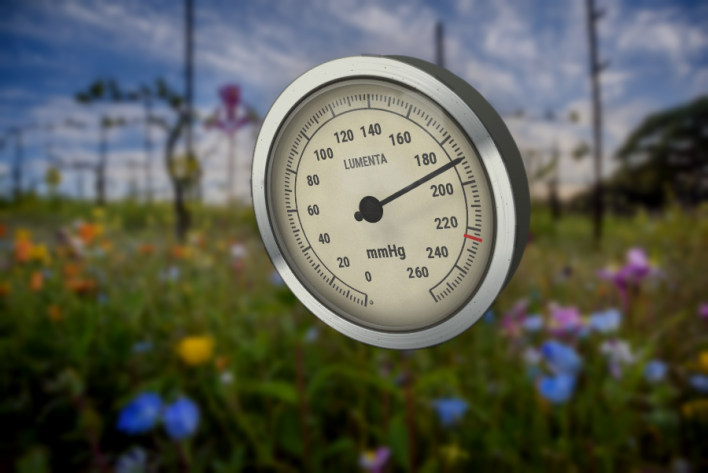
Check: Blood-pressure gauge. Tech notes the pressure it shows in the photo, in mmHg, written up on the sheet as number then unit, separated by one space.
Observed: 190 mmHg
